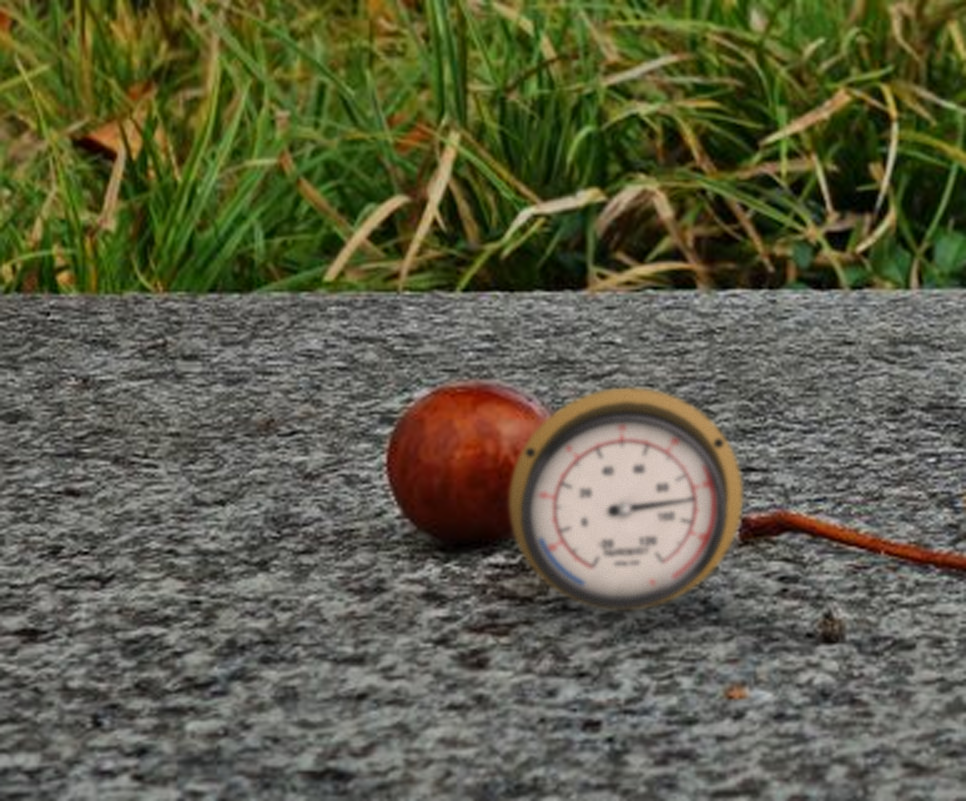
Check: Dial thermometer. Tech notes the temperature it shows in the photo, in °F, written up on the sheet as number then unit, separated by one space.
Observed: 90 °F
